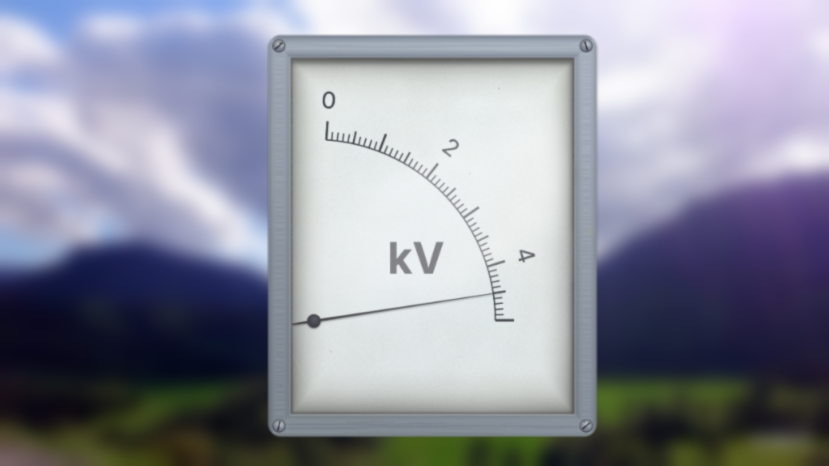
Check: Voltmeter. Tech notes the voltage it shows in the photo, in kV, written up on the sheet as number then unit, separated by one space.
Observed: 4.5 kV
